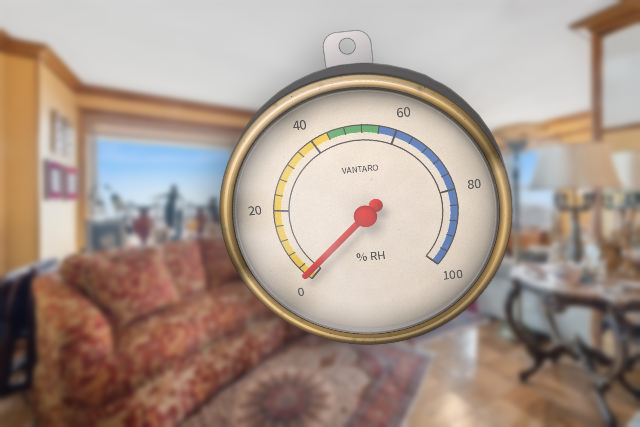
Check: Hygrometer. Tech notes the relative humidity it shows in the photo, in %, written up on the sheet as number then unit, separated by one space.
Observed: 2 %
